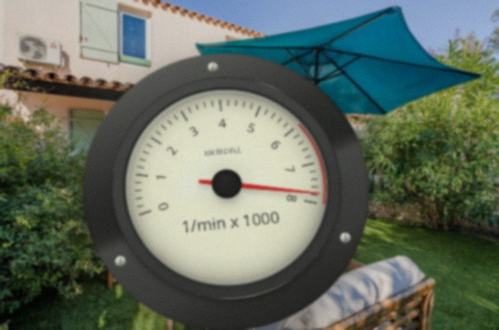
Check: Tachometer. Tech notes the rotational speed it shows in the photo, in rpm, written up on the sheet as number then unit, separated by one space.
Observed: 7800 rpm
